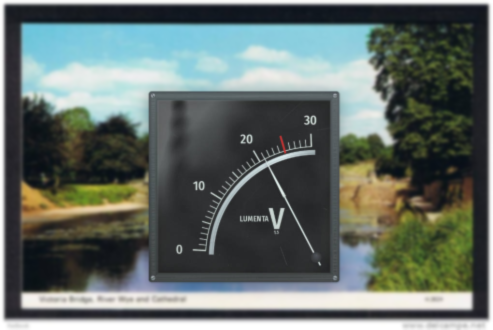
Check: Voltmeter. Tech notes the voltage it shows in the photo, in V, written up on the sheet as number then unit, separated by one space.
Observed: 21 V
